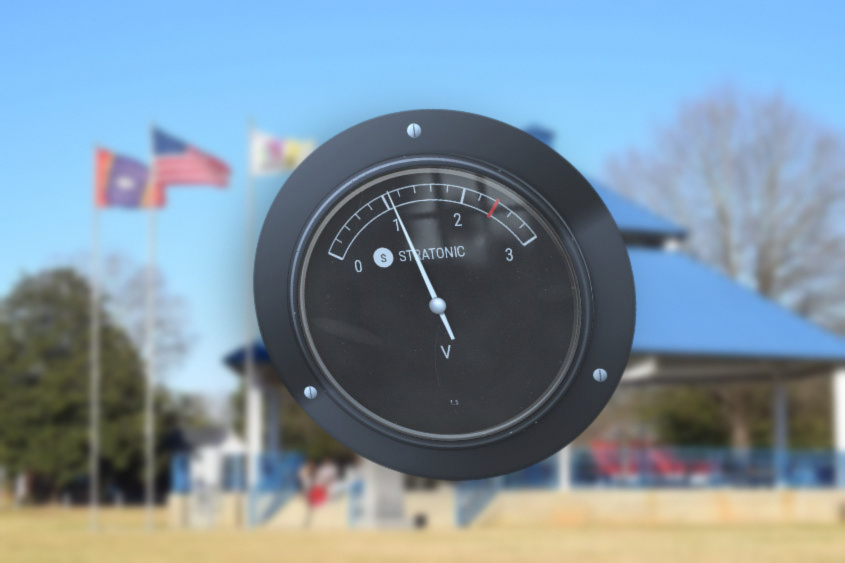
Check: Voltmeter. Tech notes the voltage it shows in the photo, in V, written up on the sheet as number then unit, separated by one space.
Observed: 1.1 V
